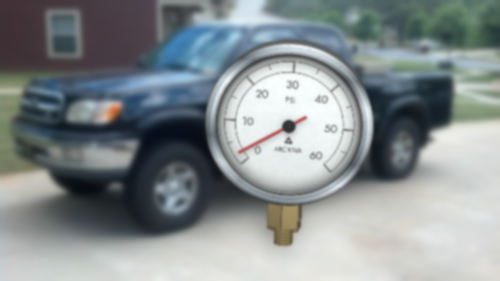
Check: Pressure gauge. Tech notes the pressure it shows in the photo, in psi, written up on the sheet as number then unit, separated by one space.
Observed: 2.5 psi
